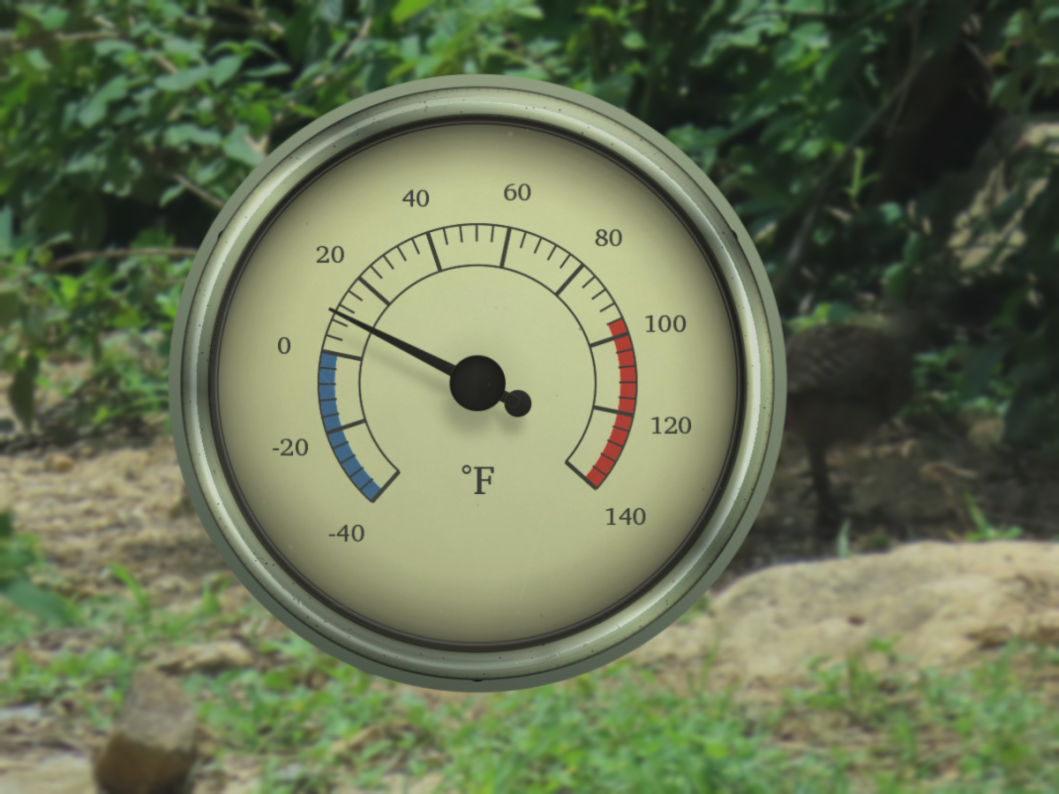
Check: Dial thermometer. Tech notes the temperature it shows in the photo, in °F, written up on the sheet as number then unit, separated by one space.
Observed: 10 °F
